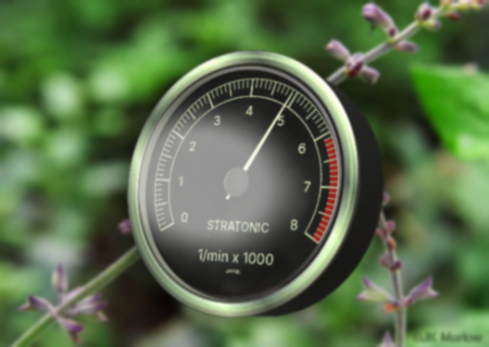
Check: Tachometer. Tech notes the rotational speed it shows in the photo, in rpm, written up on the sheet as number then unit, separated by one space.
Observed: 5000 rpm
